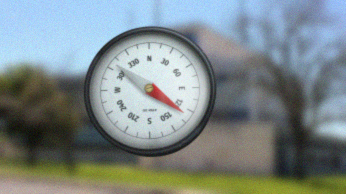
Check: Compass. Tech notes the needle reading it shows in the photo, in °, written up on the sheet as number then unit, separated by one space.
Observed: 127.5 °
